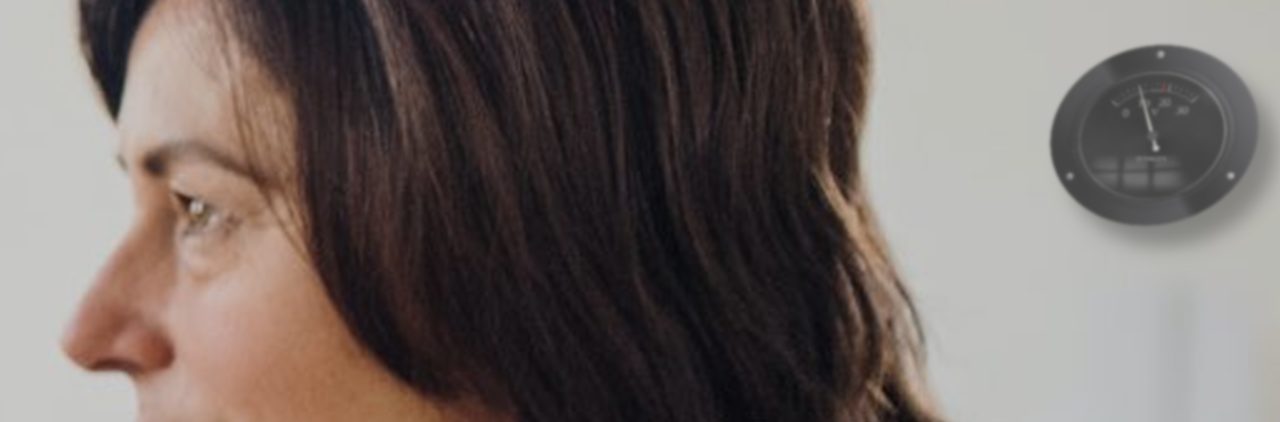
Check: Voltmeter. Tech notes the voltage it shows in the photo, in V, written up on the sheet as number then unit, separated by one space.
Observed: 10 V
